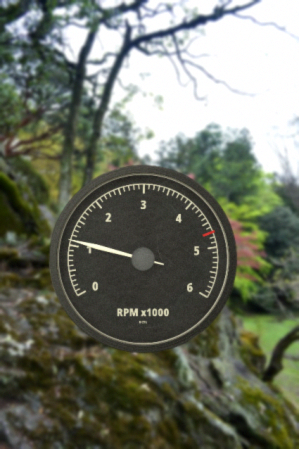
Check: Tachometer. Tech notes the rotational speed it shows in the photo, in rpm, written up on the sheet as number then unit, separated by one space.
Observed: 1100 rpm
